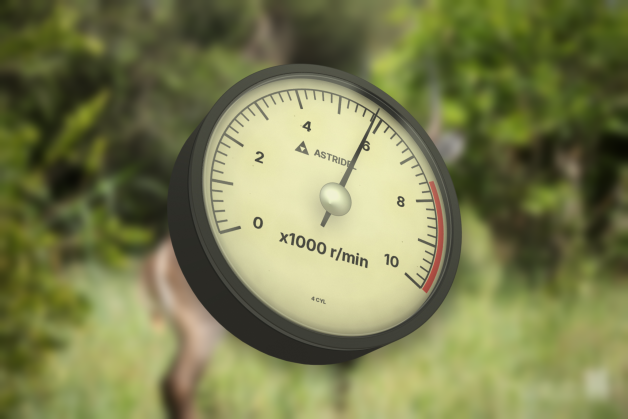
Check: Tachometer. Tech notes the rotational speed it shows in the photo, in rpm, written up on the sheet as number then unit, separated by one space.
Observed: 5800 rpm
